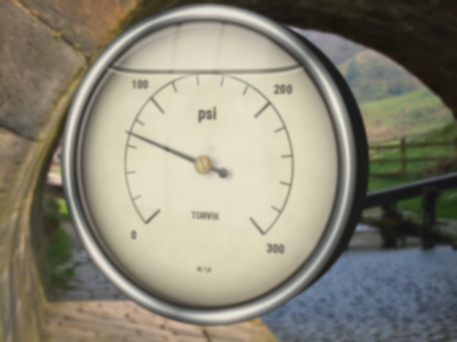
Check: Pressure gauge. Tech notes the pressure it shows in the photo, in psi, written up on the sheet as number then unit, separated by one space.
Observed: 70 psi
